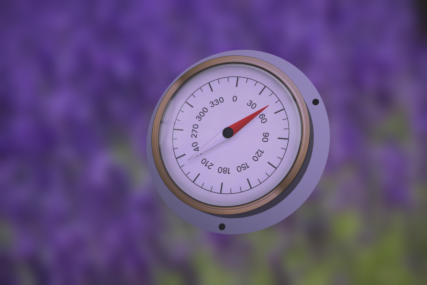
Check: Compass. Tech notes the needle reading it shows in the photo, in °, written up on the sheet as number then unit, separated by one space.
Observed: 50 °
